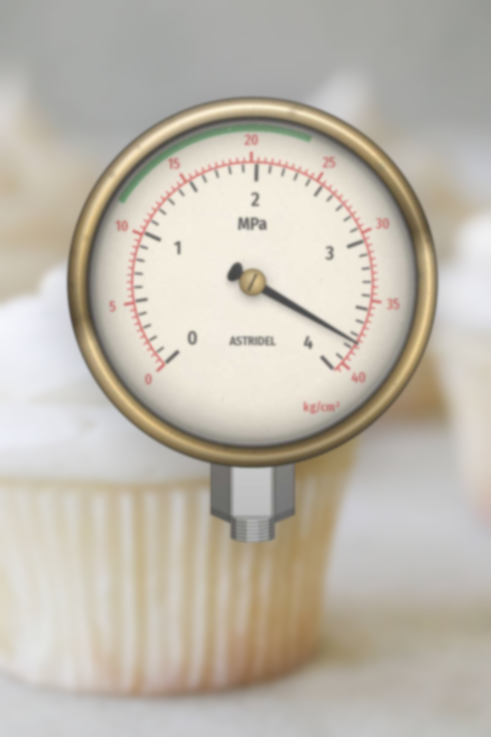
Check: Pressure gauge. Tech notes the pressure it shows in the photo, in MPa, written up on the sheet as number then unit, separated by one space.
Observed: 3.75 MPa
